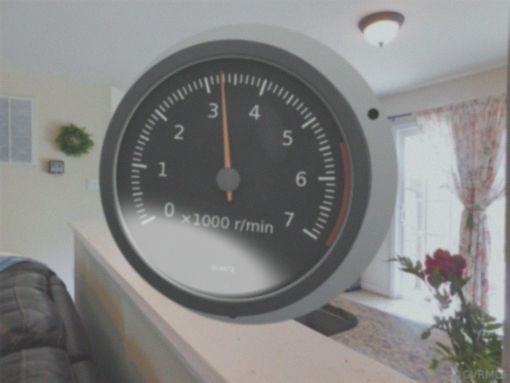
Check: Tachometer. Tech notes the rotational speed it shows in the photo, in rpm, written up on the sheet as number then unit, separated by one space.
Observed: 3300 rpm
